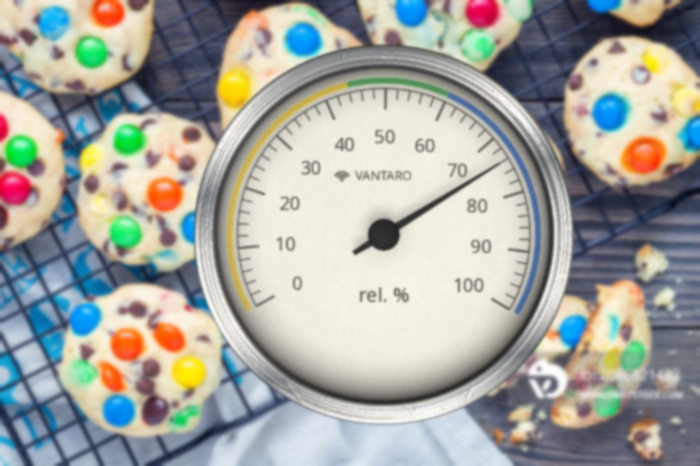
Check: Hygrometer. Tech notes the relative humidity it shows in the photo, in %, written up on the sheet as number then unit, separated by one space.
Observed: 74 %
